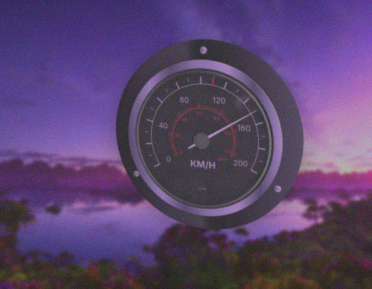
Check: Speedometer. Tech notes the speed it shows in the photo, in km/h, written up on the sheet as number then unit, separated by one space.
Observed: 150 km/h
